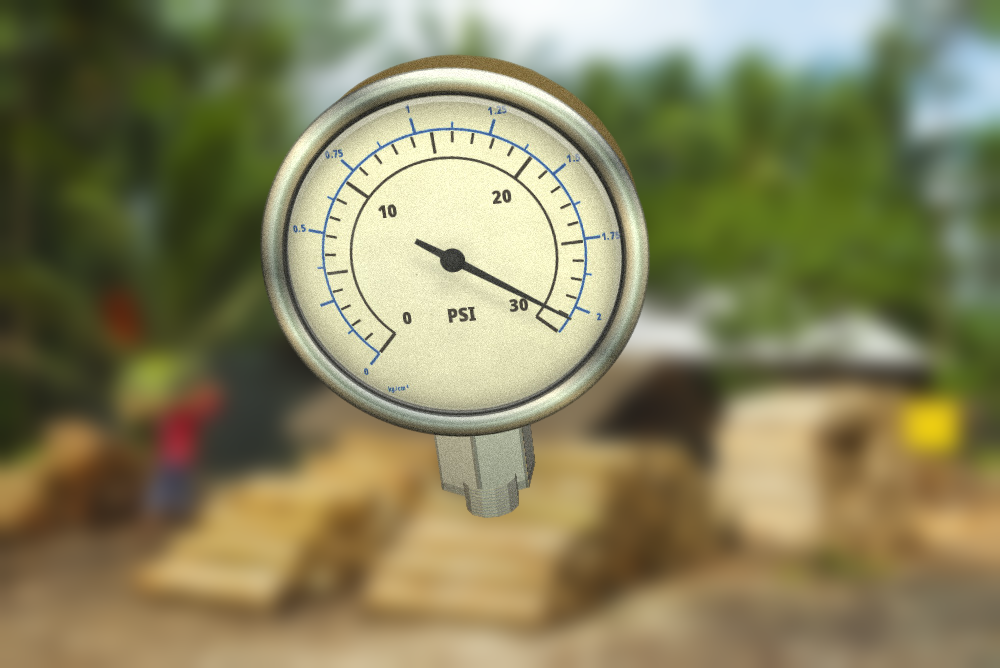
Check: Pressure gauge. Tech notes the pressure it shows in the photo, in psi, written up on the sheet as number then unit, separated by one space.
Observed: 29 psi
